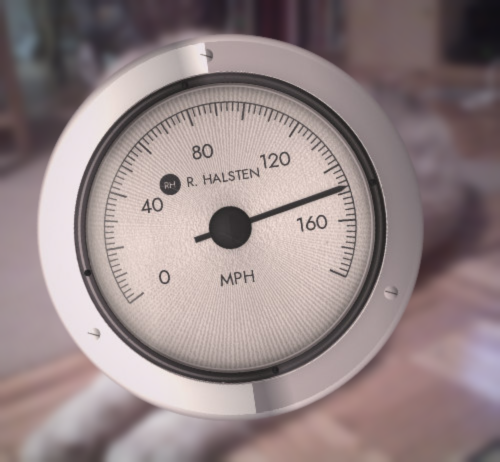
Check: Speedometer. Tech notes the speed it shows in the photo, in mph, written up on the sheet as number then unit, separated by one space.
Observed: 148 mph
